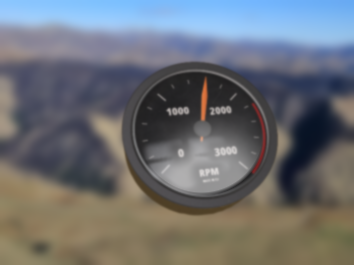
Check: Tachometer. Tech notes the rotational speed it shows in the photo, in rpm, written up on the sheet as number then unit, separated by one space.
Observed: 1600 rpm
